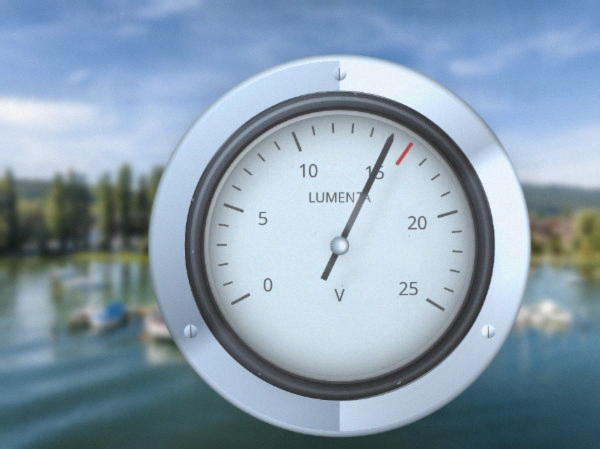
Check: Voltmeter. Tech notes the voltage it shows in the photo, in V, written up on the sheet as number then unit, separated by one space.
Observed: 15 V
